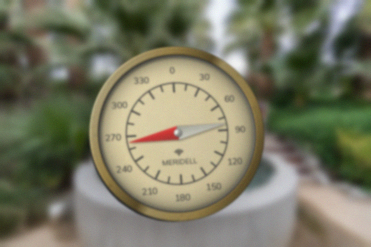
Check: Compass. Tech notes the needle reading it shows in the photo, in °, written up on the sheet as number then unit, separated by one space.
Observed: 262.5 °
